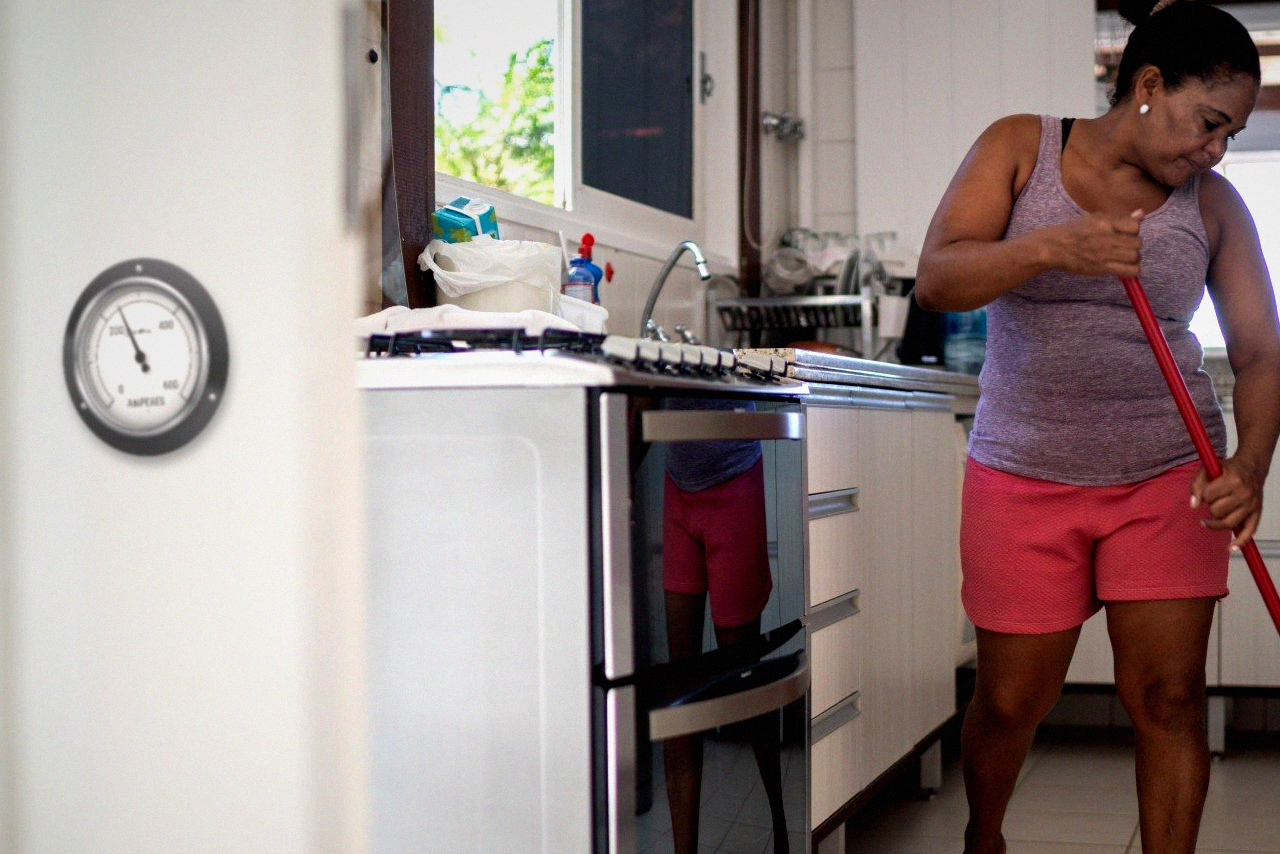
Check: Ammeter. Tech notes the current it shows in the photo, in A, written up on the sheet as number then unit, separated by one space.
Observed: 250 A
